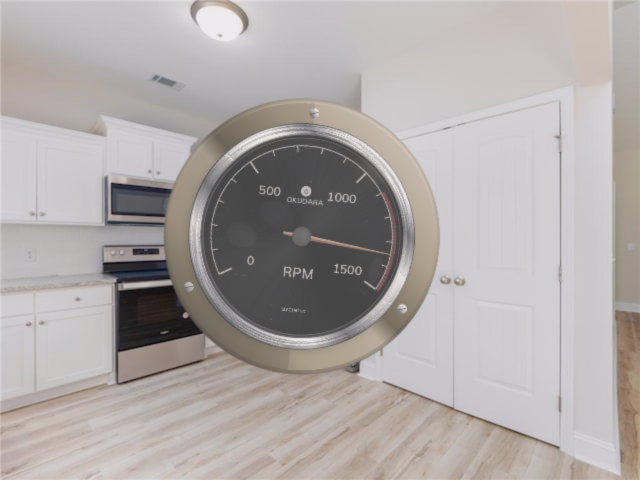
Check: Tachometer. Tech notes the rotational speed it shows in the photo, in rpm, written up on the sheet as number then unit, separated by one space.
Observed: 1350 rpm
